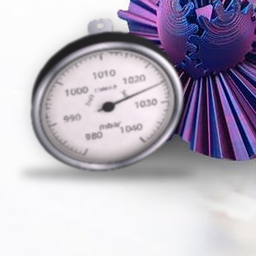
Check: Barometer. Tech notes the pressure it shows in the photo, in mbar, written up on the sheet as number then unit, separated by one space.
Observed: 1025 mbar
